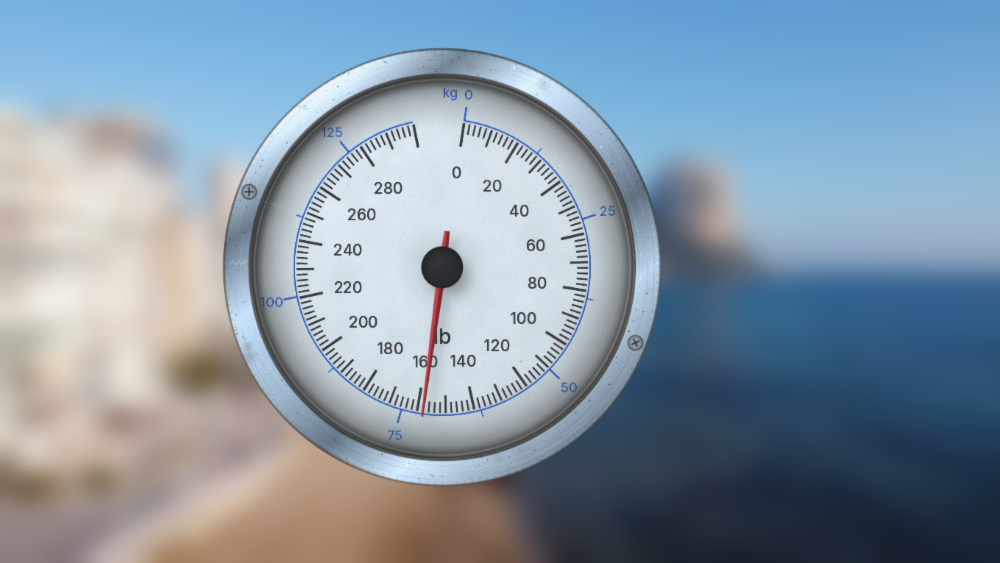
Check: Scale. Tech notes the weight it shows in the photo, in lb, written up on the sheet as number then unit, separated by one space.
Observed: 158 lb
